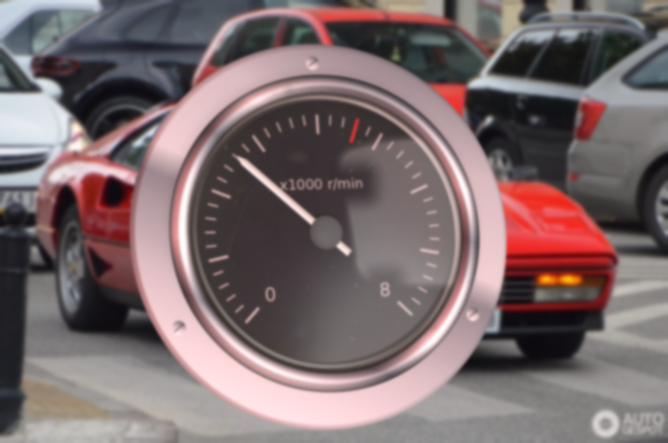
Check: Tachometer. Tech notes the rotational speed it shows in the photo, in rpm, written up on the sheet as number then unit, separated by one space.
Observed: 2600 rpm
